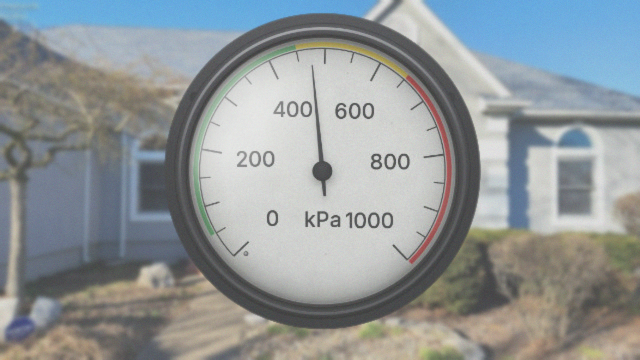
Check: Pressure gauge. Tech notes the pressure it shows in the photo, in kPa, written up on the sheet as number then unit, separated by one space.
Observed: 475 kPa
